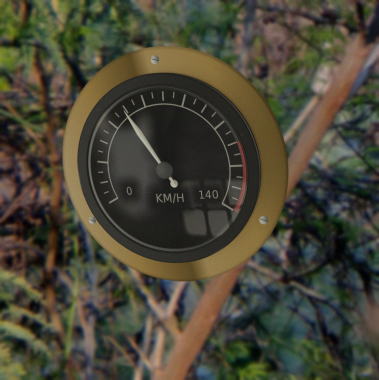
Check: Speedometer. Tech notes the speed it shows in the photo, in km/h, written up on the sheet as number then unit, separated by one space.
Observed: 50 km/h
